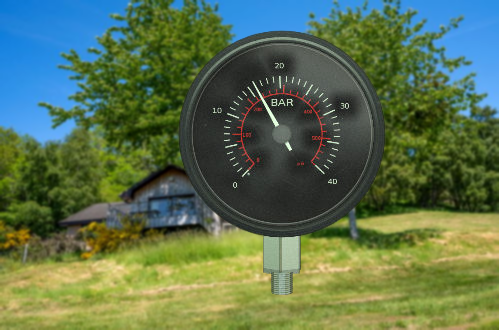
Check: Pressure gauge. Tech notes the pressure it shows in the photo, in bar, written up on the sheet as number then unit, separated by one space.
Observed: 16 bar
